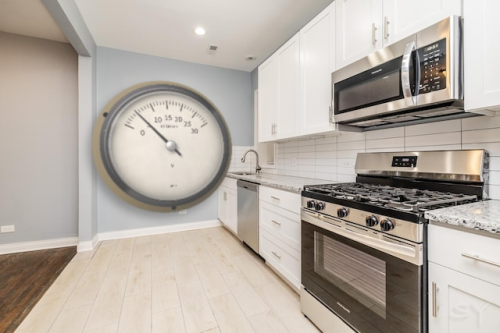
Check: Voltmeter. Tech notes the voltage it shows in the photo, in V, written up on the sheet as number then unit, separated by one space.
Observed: 5 V
